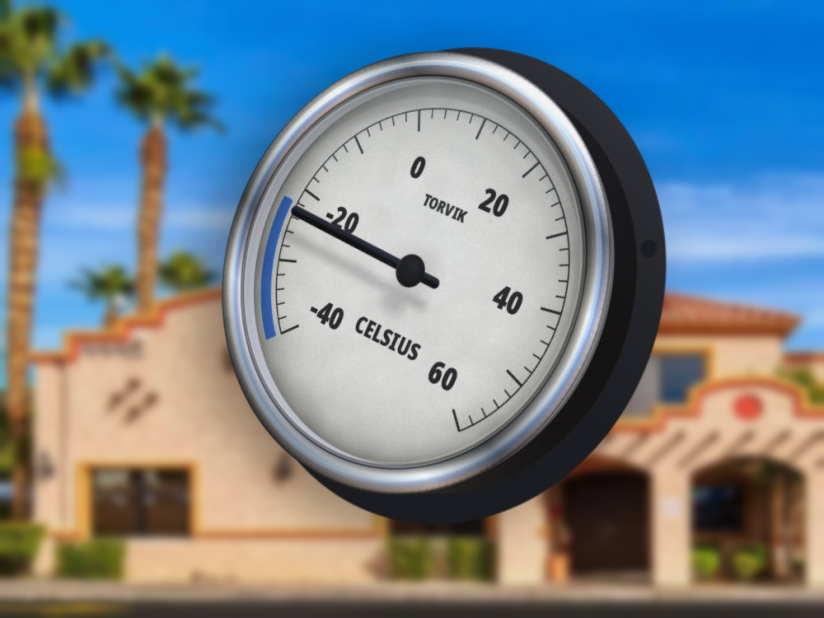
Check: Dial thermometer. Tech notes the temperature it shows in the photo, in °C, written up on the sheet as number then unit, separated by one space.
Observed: -23 °C
